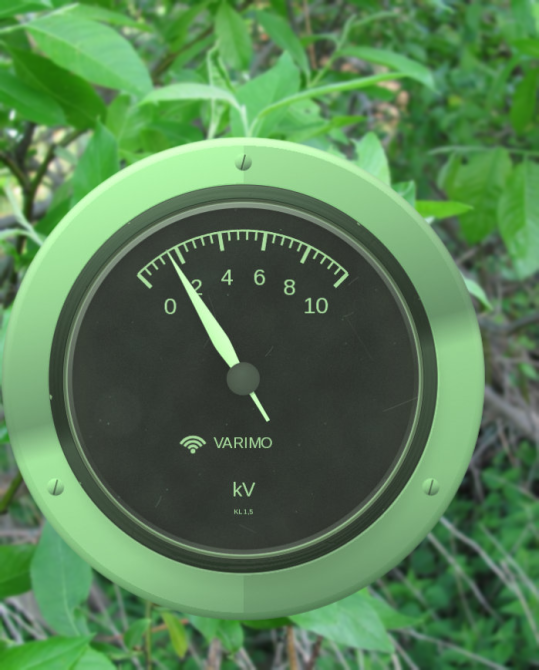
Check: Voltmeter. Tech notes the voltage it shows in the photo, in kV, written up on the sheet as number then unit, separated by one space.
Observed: 1.6 kV
